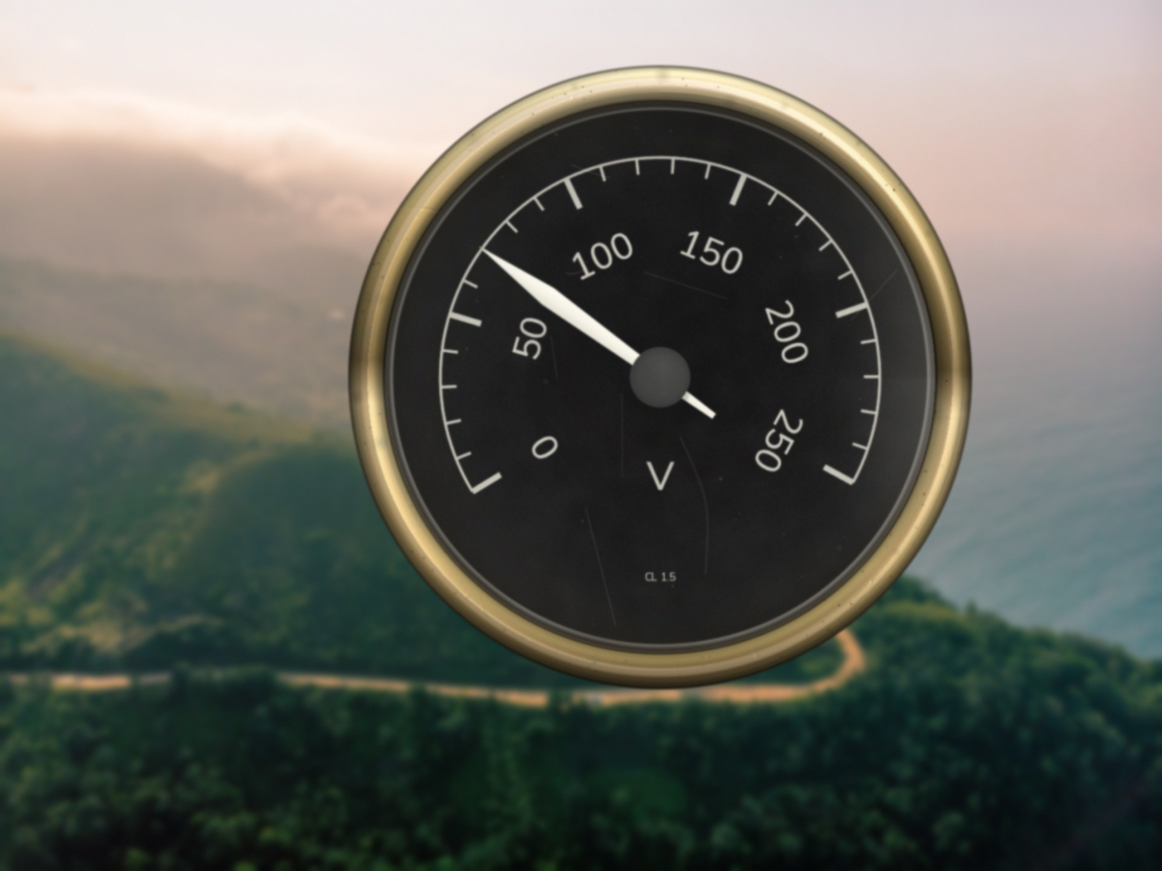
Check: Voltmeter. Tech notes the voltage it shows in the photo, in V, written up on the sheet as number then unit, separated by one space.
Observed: 70 V
